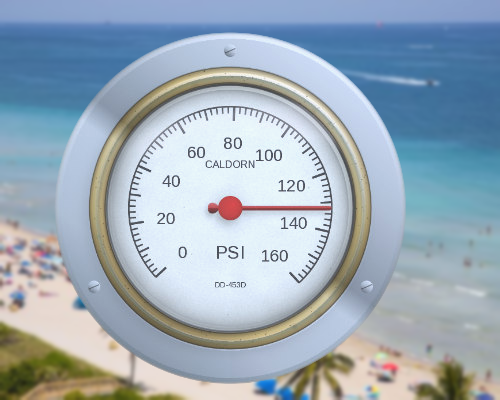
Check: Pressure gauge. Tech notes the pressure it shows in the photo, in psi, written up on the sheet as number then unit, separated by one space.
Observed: 132 psi
